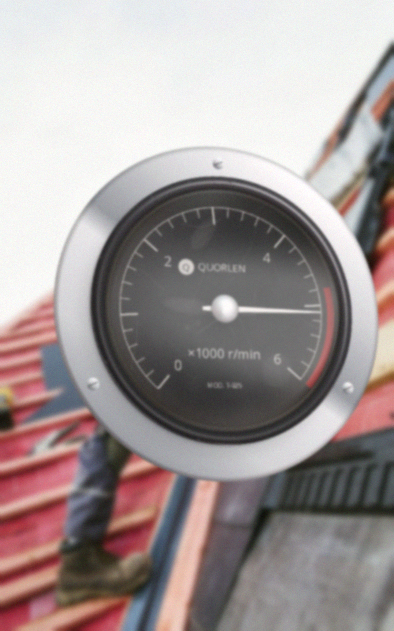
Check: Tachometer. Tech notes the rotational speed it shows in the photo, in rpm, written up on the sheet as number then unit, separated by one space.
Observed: 5100 rpm
